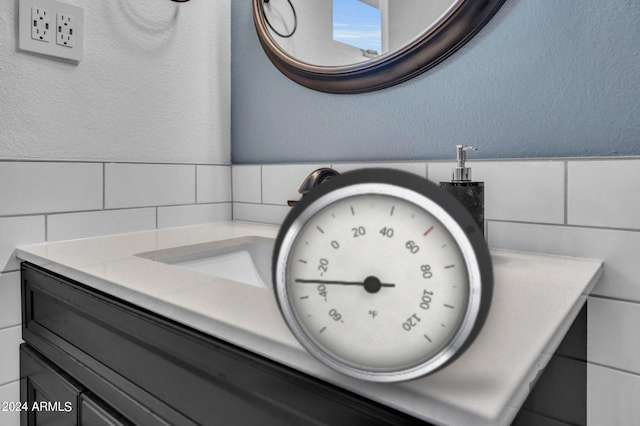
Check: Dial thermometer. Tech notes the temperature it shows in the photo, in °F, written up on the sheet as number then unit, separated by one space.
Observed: -30 °F
